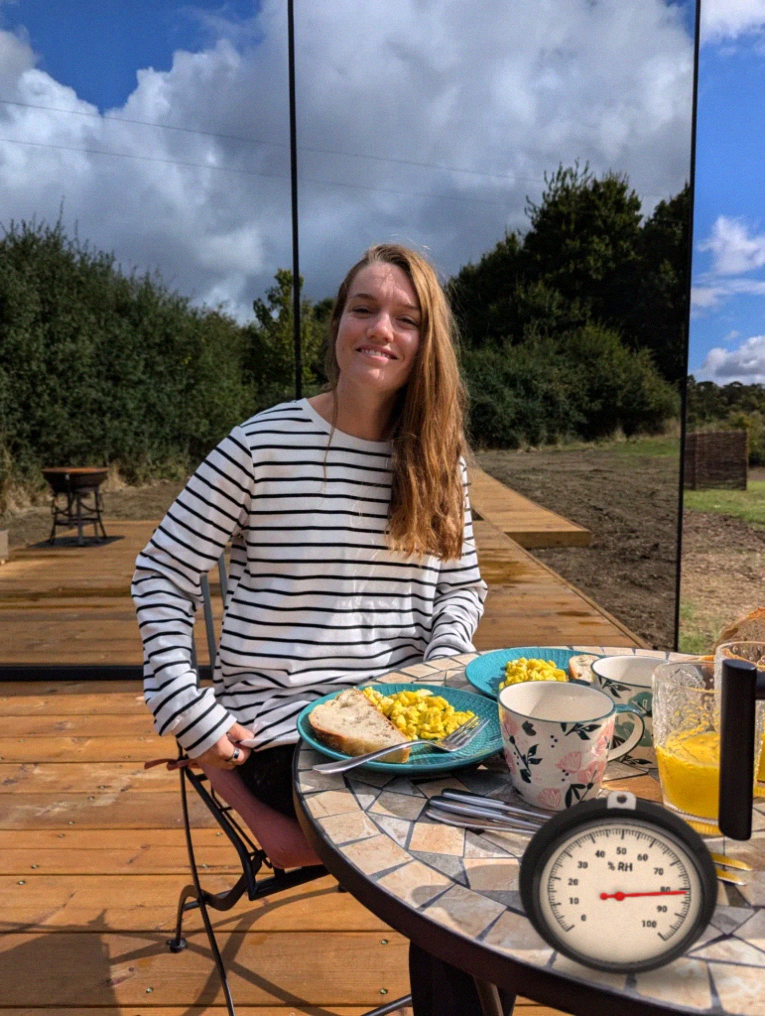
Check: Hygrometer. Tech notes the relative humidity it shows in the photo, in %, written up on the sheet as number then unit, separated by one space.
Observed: 80 %
